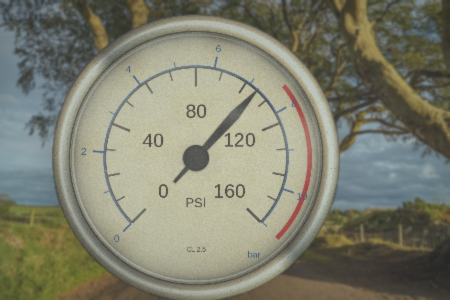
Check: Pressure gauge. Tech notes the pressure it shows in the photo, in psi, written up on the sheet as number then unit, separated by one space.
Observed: 105 psi
